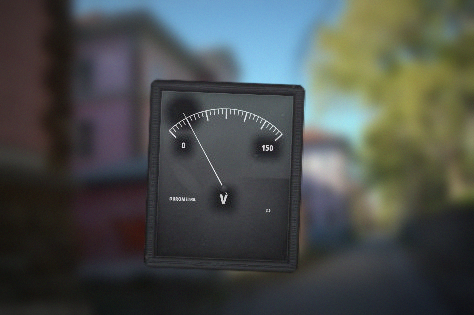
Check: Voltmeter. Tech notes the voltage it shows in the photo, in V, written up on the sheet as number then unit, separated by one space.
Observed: 25 V
